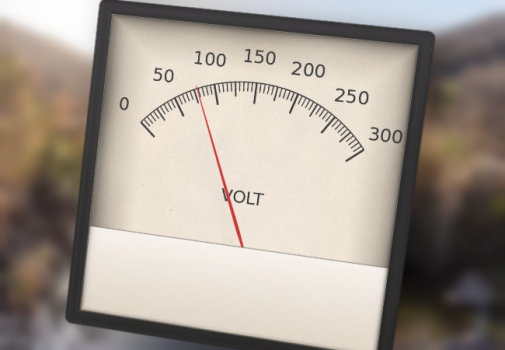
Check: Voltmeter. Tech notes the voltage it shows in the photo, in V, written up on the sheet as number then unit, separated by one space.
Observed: 80 V
